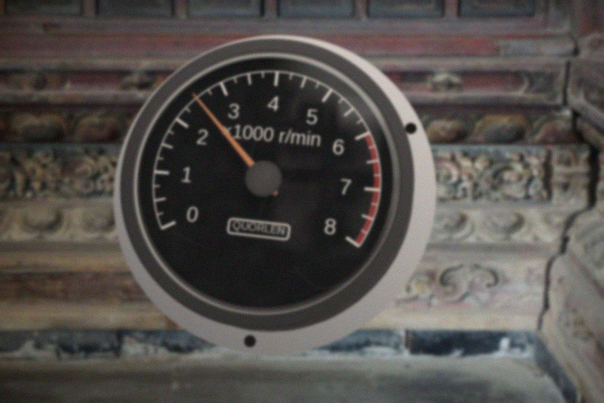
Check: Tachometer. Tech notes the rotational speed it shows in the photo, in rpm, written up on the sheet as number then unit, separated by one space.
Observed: 2500 rpm
